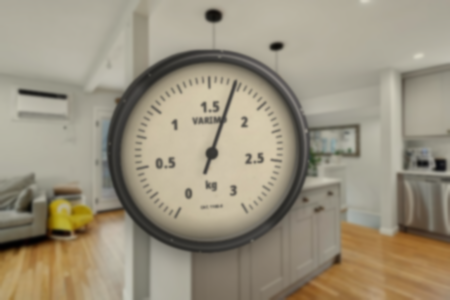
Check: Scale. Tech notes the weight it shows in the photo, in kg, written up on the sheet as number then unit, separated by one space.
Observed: 1.7 kg
